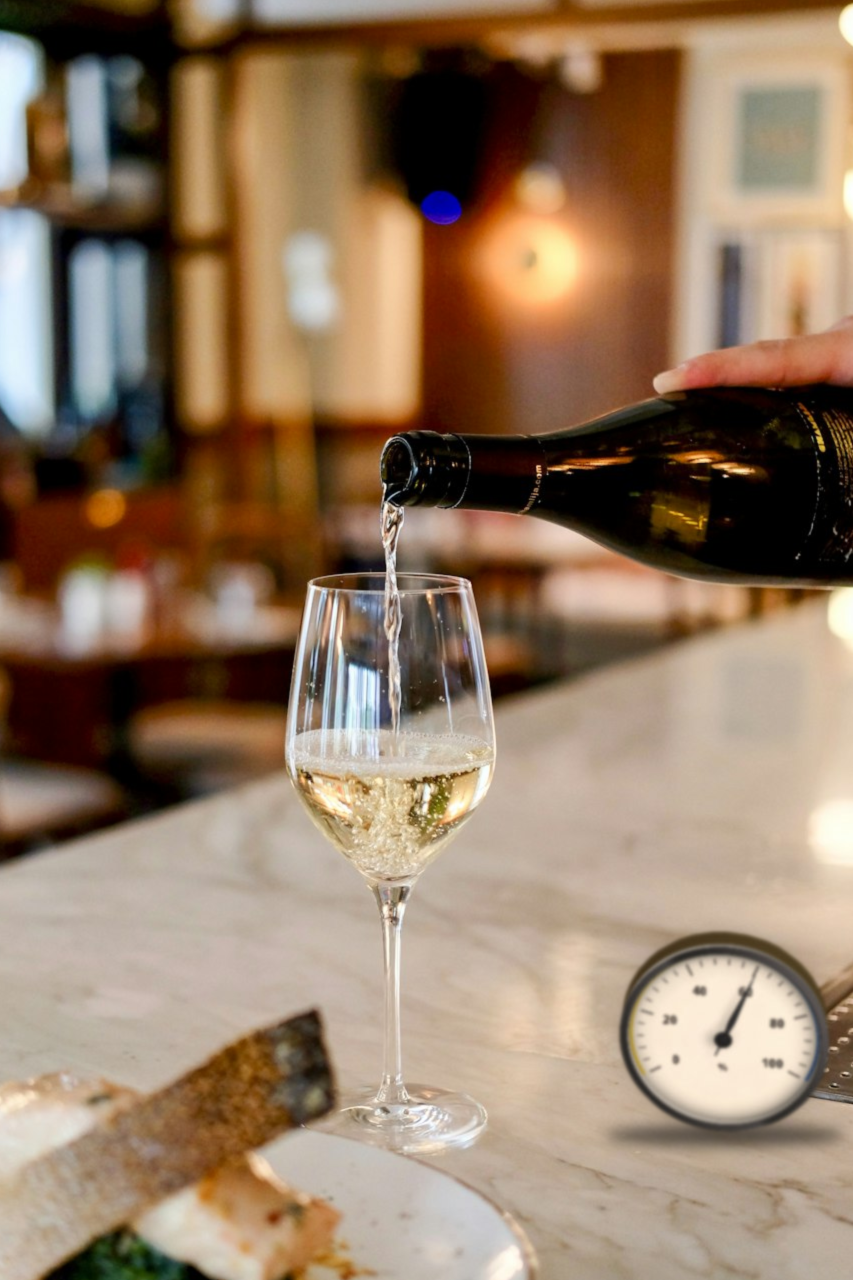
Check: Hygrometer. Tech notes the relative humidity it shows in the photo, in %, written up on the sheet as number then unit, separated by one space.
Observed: 60 %
